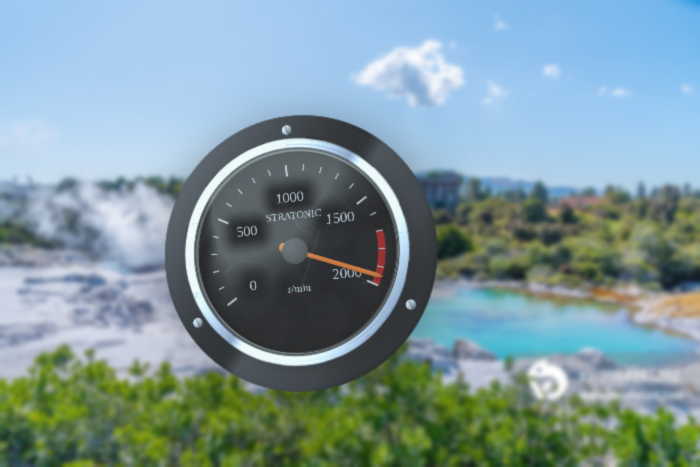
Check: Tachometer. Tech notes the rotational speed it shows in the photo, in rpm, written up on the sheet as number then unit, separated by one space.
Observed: 1950 rpm
